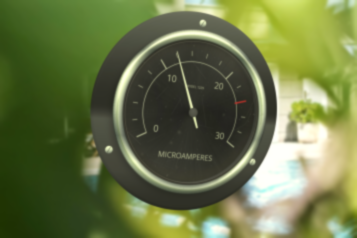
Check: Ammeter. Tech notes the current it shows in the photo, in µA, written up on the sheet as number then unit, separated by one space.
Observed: 12 µA
